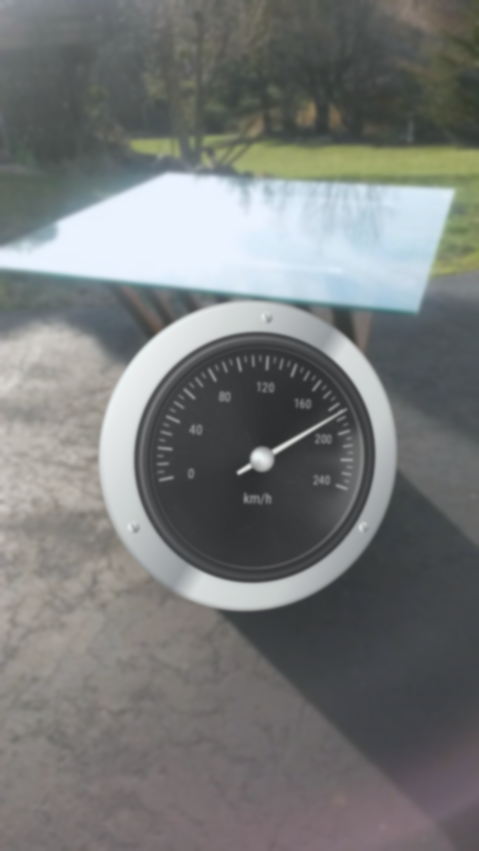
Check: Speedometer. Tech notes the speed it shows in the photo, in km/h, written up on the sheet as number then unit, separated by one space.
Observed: 185 km/h
